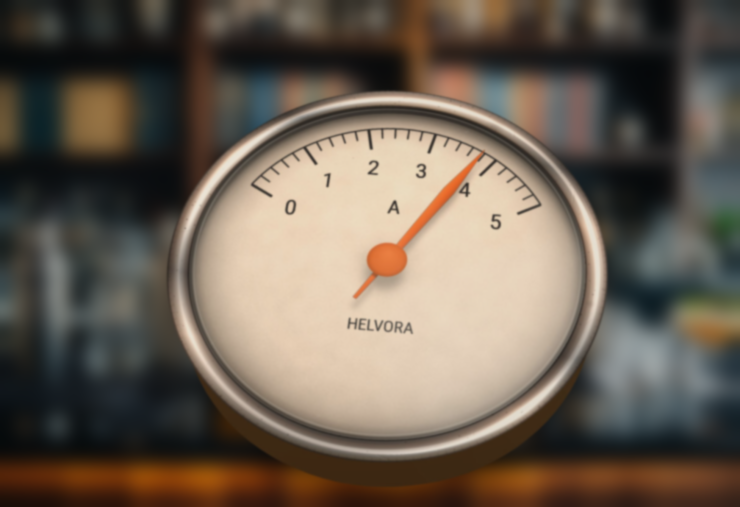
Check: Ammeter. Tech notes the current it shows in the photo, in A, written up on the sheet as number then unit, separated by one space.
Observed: 3.8 A
